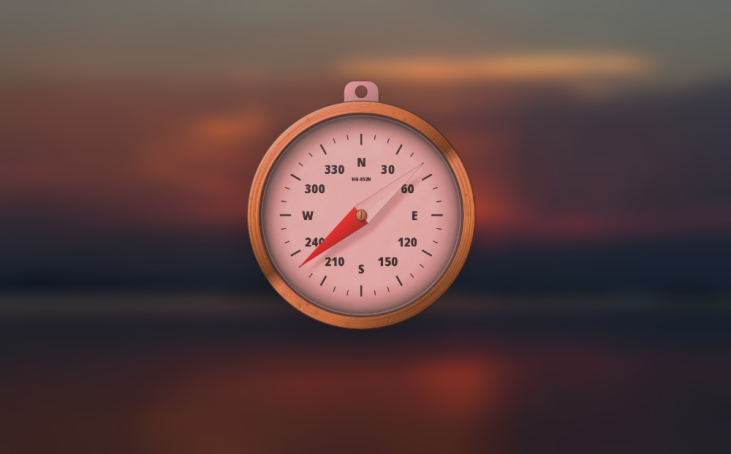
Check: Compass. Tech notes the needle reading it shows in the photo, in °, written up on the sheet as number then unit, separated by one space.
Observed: 230 °
